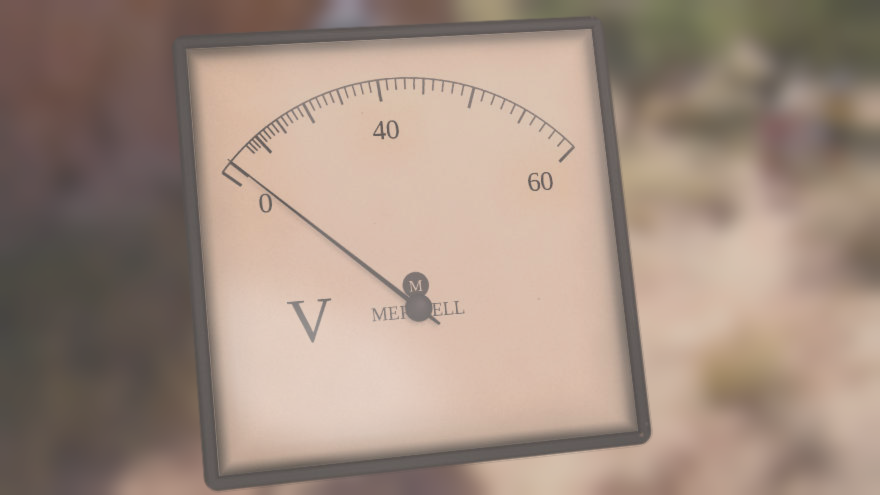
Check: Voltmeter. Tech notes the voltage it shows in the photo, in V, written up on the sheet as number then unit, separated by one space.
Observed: 10 V
